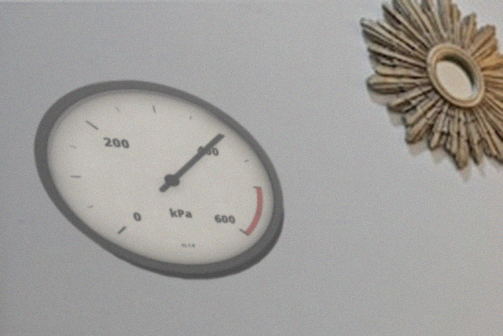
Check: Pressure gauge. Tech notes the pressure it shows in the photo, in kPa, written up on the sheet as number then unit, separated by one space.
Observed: 400 kPa
